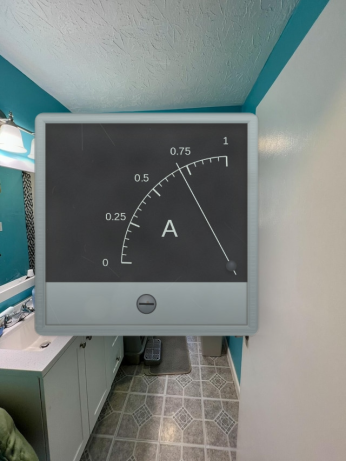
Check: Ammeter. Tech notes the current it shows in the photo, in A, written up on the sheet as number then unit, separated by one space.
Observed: 0.7 A
